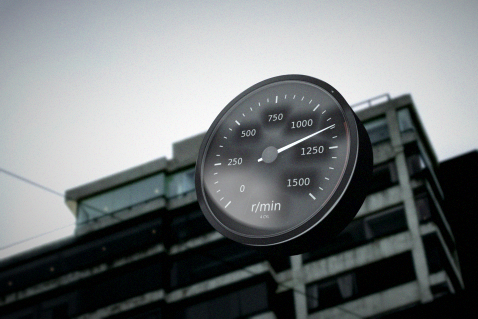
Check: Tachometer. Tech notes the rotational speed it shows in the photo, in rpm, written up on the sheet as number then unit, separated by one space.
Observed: 1150 rpm
